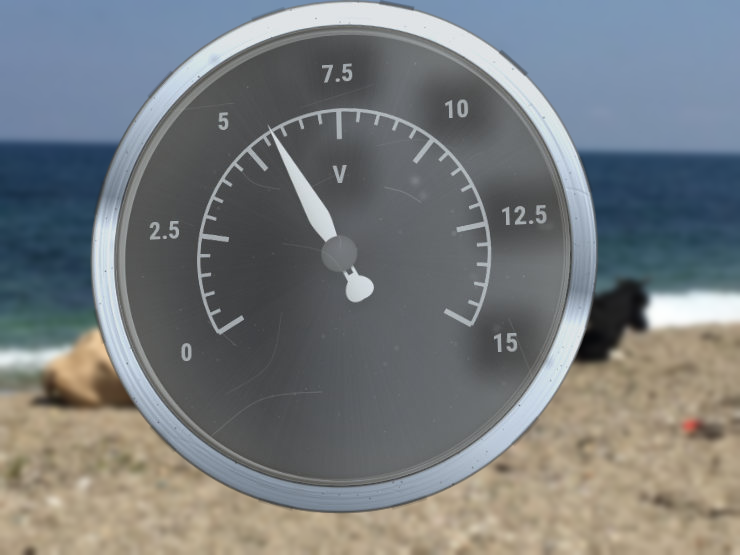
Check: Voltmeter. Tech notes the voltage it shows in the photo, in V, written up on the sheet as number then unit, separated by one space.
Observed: 5.75 V
